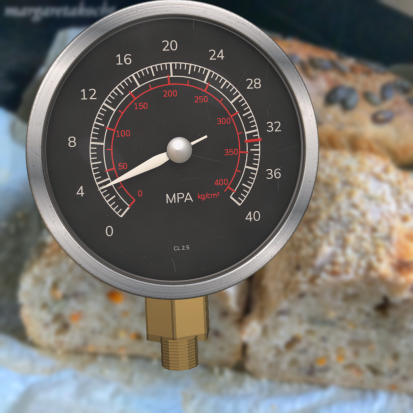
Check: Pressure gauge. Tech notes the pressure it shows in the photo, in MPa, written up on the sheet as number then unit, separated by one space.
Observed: 3.5 MPa
